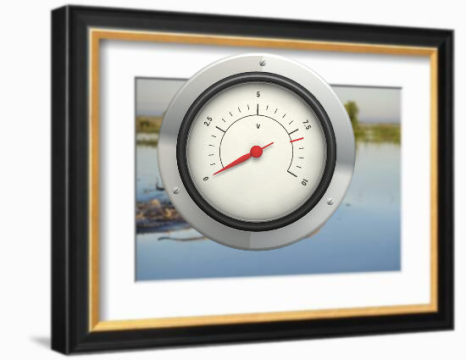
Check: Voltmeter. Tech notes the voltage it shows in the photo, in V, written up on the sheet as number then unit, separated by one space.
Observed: 0 V
